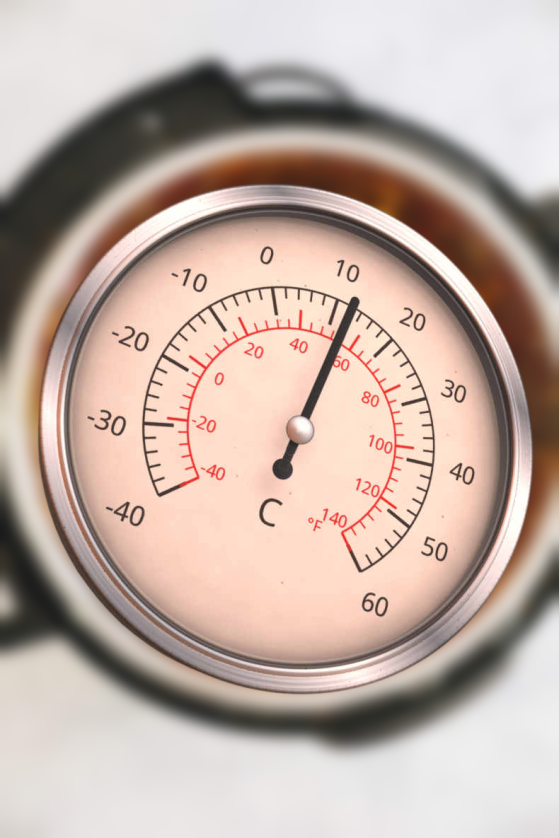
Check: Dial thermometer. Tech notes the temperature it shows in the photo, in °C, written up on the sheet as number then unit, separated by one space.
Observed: 12 °C
